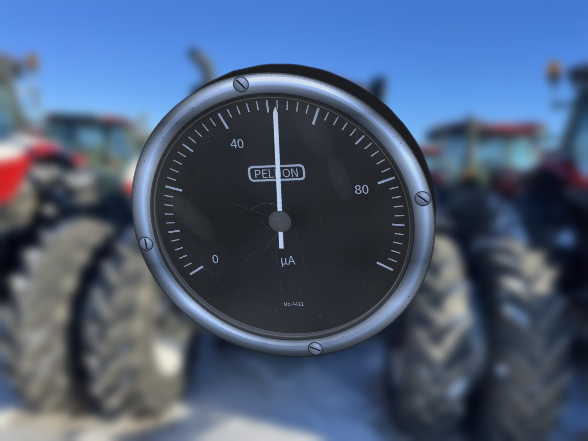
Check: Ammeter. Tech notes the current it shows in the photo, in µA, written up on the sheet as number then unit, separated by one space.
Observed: 52 µA
